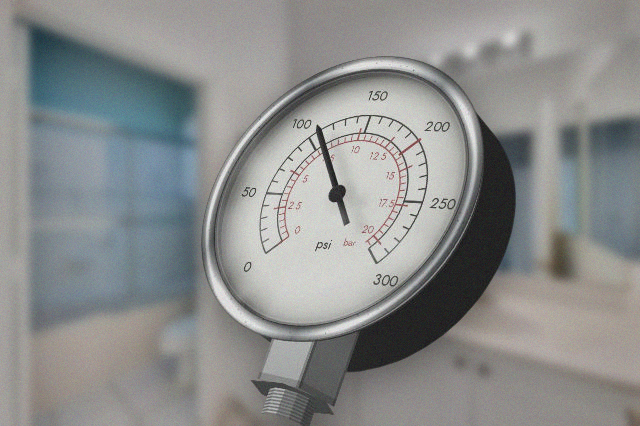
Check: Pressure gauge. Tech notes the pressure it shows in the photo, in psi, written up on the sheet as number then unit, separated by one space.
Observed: 110 psi
